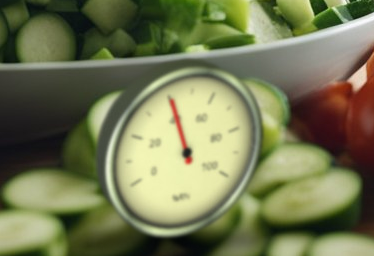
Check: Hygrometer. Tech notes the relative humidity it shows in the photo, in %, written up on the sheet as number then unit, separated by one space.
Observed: 40 %
